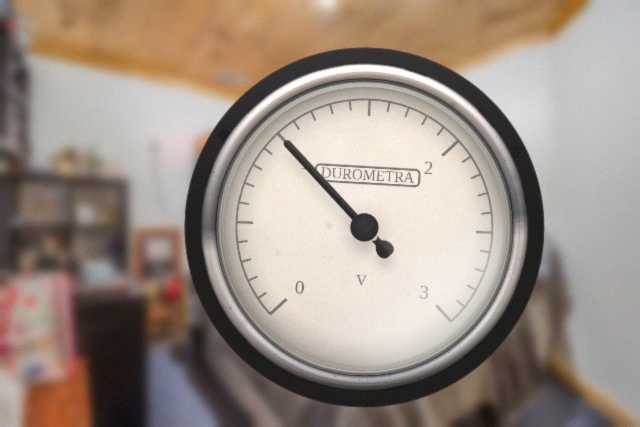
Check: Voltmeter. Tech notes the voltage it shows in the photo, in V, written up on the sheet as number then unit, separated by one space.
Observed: 1 V
